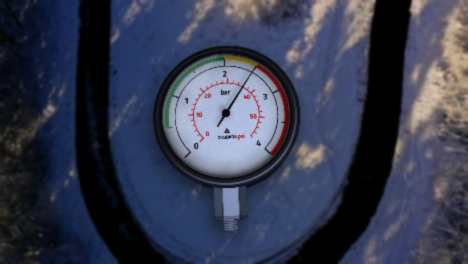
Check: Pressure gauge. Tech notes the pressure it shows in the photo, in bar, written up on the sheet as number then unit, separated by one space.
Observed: 2.5 bar
